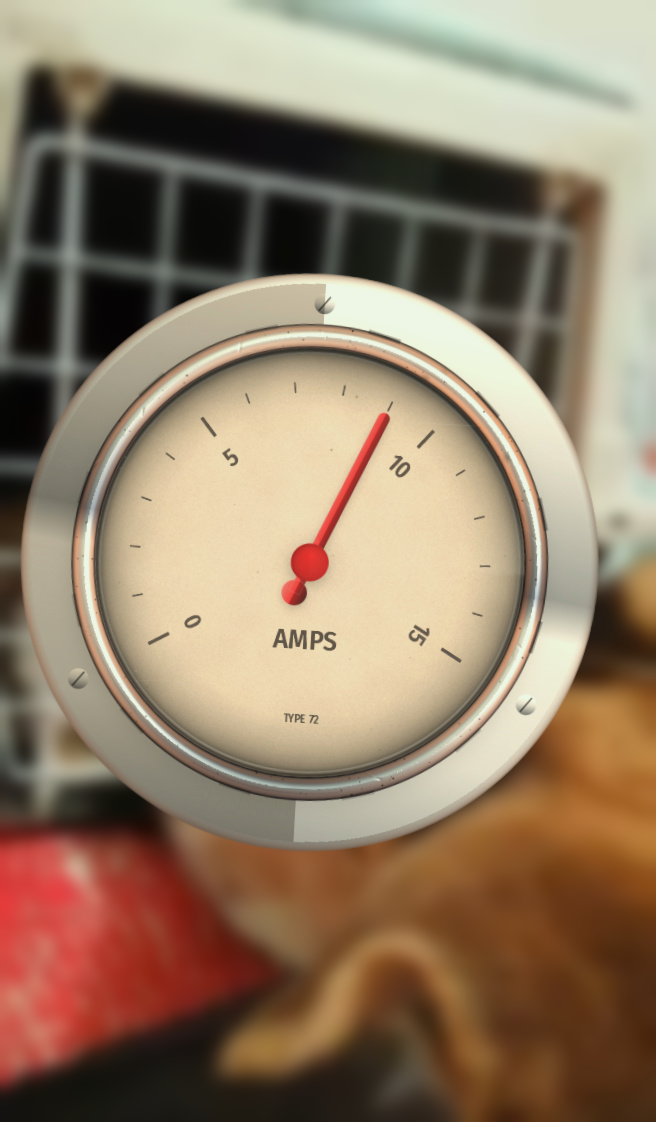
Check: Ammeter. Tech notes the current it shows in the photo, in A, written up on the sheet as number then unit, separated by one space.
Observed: 9 A
